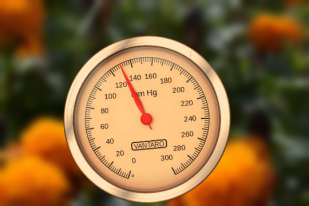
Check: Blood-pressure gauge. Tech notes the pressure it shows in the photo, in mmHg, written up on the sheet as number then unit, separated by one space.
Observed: 130 mmHg
